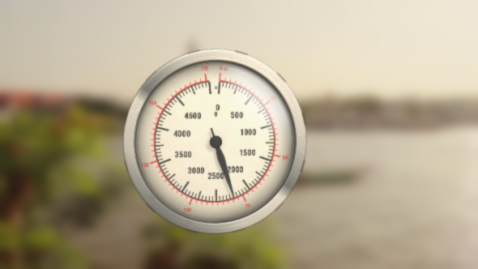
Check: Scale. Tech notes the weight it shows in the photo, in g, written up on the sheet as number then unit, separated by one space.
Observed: 2250 g
